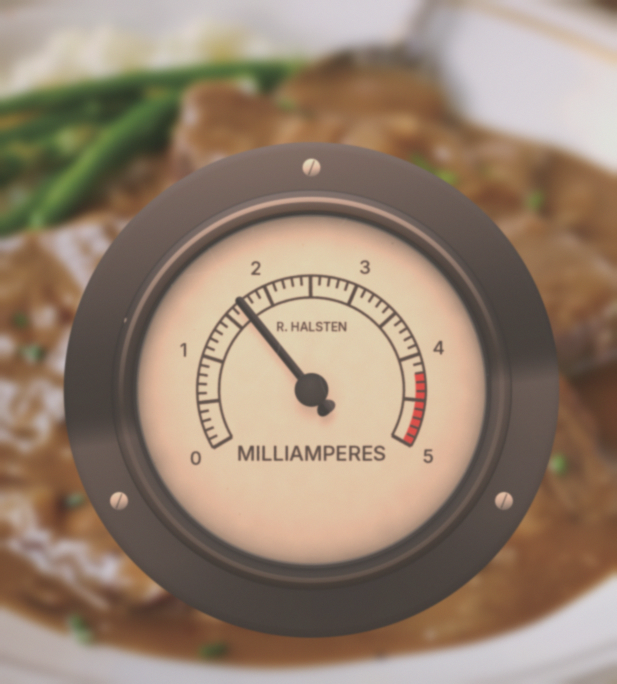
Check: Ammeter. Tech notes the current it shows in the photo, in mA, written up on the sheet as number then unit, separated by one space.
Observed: 1.7 mA
